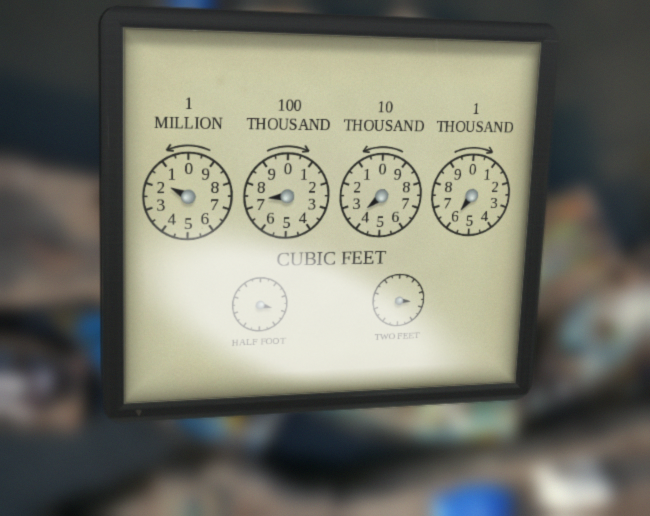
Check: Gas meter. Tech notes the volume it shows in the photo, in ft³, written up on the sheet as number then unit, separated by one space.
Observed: 173600 ft³
